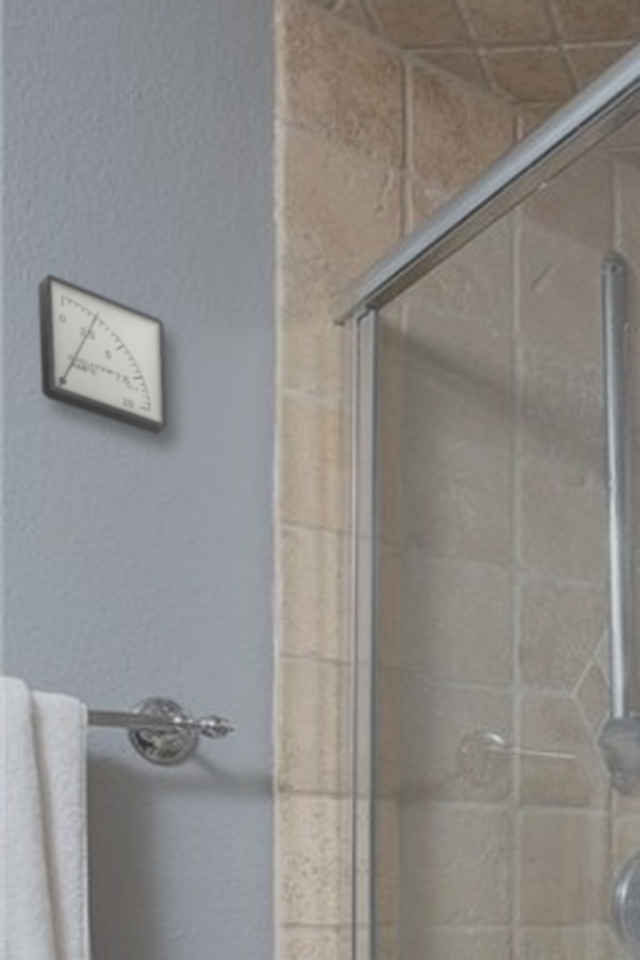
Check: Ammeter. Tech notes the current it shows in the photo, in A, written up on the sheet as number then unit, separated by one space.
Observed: 2.5 A
